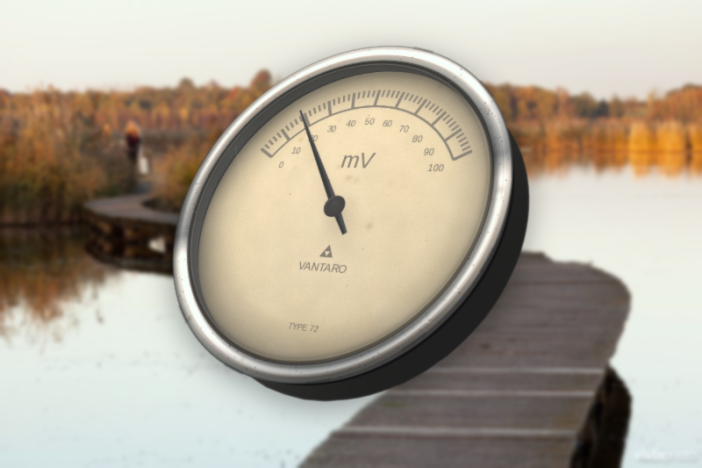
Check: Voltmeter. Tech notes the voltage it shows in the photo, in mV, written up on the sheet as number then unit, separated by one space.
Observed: 20 mV
